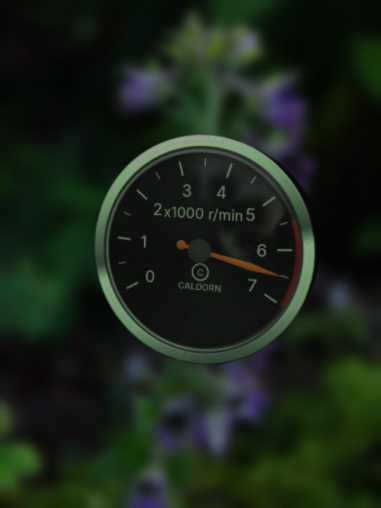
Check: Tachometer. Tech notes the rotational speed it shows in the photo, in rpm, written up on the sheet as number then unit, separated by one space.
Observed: 6500 rpm
